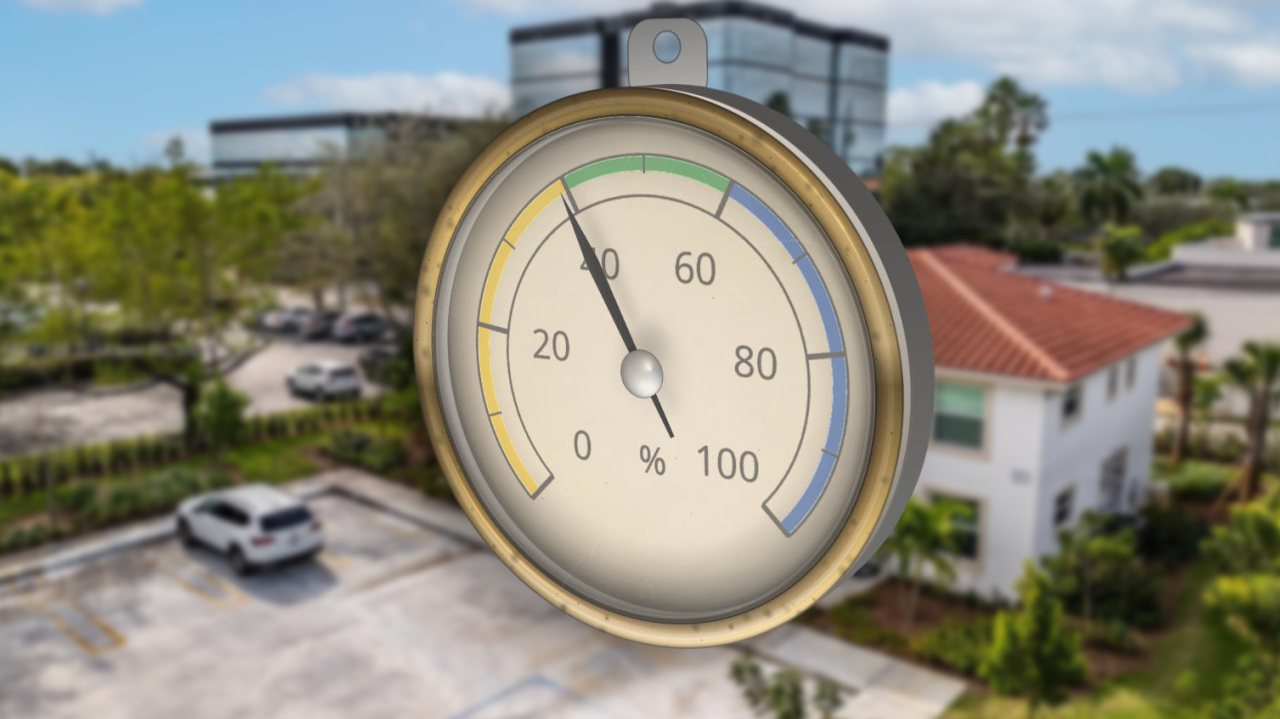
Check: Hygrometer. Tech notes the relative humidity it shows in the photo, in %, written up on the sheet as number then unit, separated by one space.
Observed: 40 %
